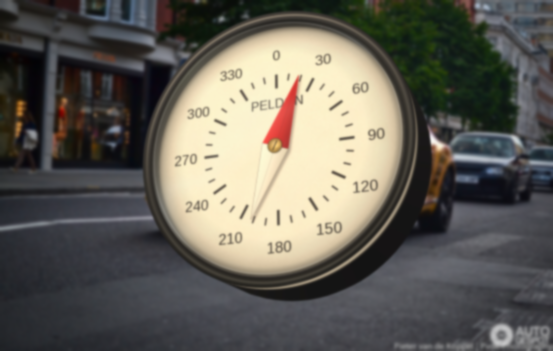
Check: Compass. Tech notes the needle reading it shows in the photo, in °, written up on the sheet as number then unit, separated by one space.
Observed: 20 °
